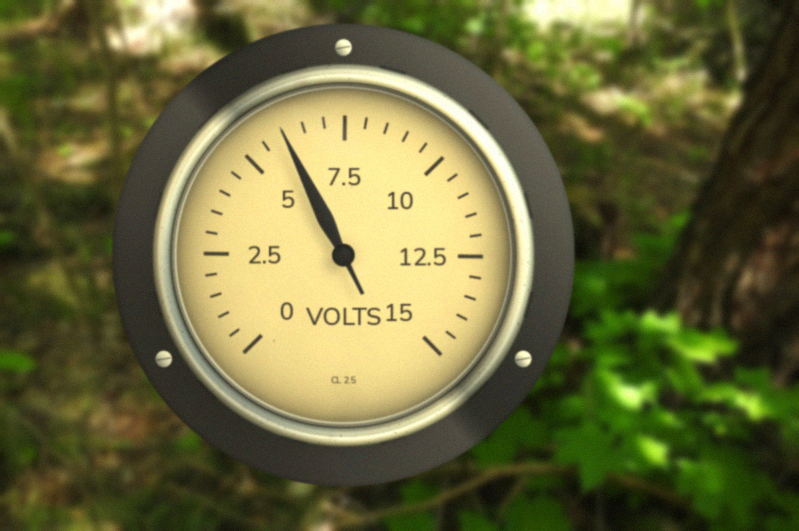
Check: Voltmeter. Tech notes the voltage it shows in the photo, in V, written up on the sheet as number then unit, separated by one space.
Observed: 6 V
